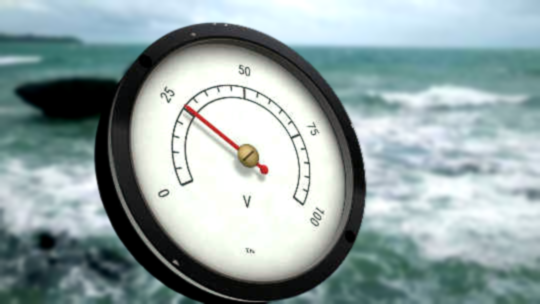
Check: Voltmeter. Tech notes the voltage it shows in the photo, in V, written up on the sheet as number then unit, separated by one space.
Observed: 25 V
